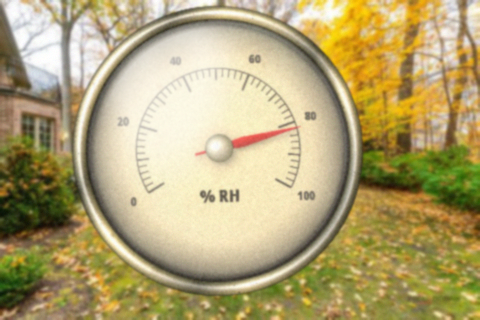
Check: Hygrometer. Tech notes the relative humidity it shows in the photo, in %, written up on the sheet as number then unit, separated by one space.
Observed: 82 %
